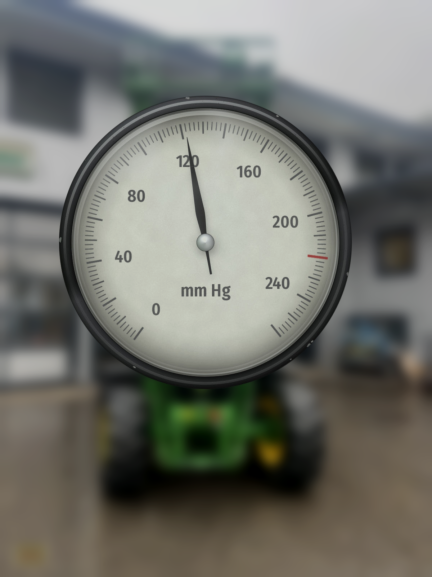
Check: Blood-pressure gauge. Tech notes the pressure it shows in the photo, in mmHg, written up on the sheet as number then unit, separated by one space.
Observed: 122 mmHg
